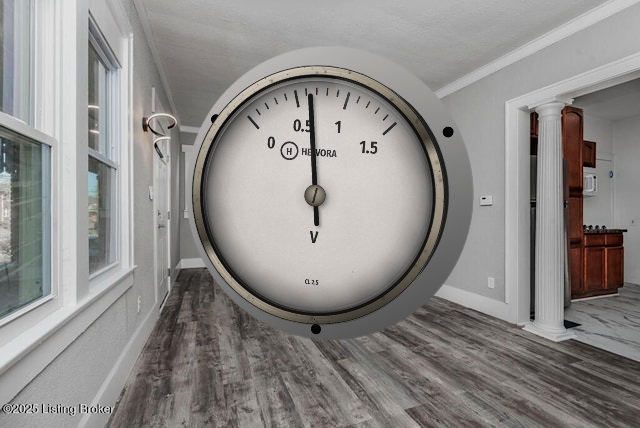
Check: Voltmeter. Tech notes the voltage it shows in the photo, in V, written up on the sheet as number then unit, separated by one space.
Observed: 0.65 V
